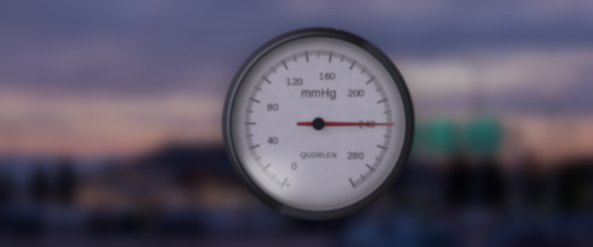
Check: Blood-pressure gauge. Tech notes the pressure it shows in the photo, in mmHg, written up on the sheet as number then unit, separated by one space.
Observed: 240 mmHg
